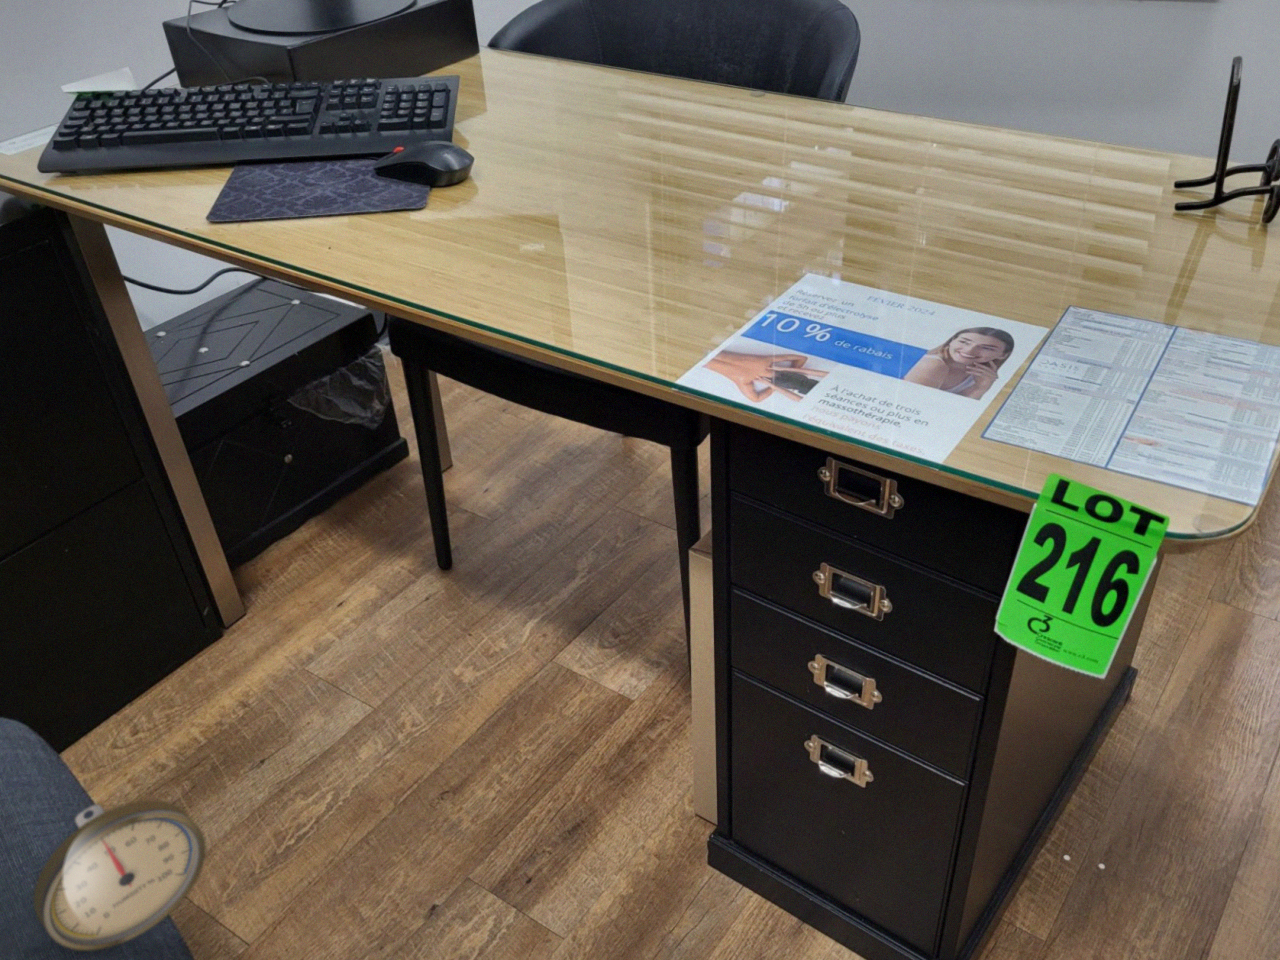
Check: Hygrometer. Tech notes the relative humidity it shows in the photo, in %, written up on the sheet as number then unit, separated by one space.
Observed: 50 %
